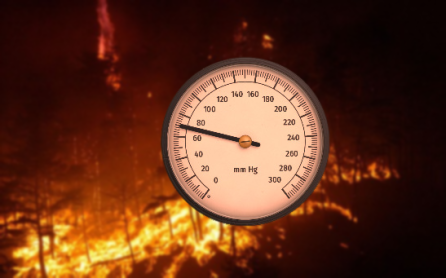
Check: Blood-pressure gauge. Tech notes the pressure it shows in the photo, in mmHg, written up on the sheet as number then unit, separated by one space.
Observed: 70 mmHg
